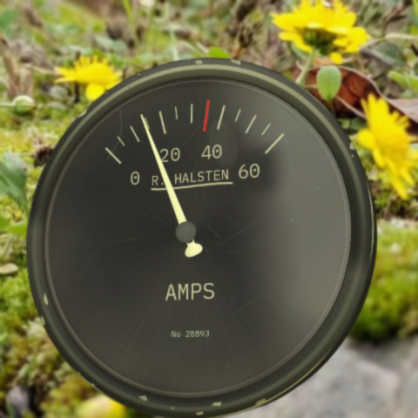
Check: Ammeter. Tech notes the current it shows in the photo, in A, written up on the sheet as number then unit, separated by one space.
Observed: 15 A
